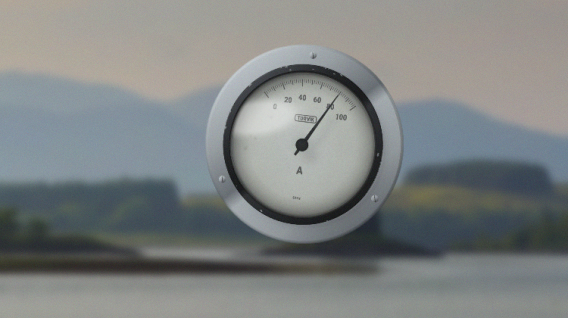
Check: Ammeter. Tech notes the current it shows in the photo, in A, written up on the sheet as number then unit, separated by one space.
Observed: 80 A
